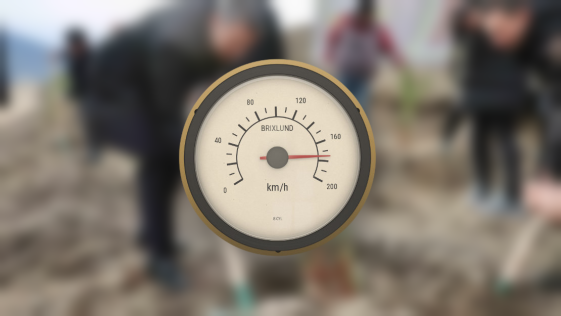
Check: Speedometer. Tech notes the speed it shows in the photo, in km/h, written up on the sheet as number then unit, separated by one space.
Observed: 175 km/h
